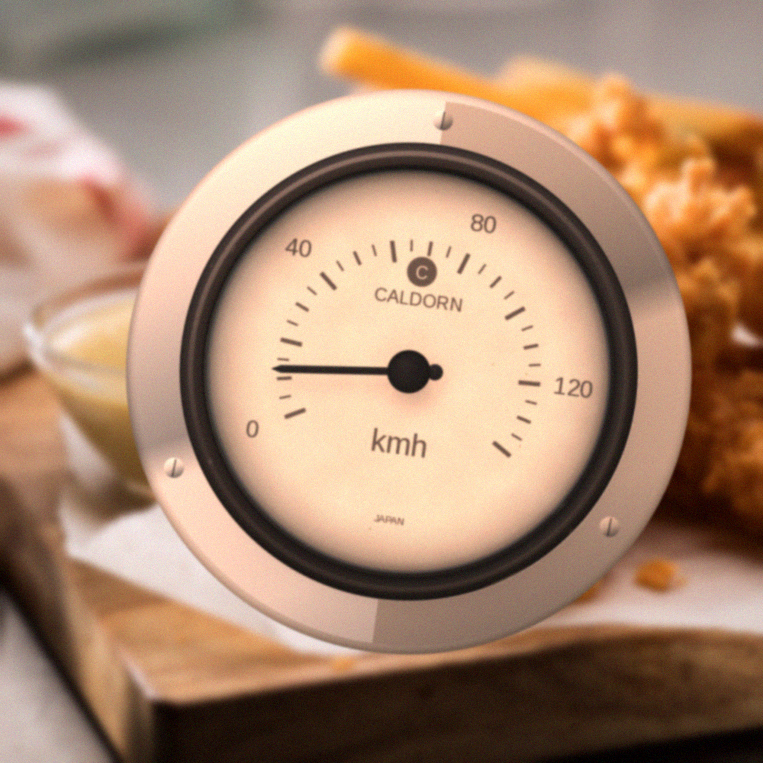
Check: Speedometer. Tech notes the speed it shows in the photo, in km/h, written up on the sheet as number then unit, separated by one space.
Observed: 12.5 km/h
